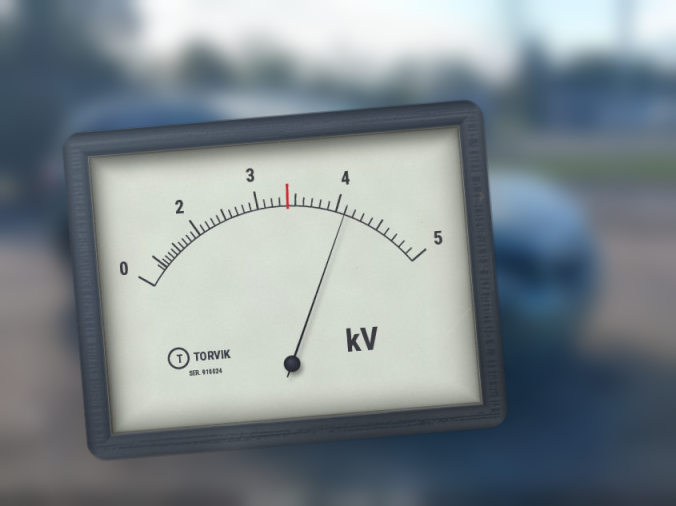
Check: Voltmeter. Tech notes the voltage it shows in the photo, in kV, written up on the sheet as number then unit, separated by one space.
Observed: 4.1 kV
